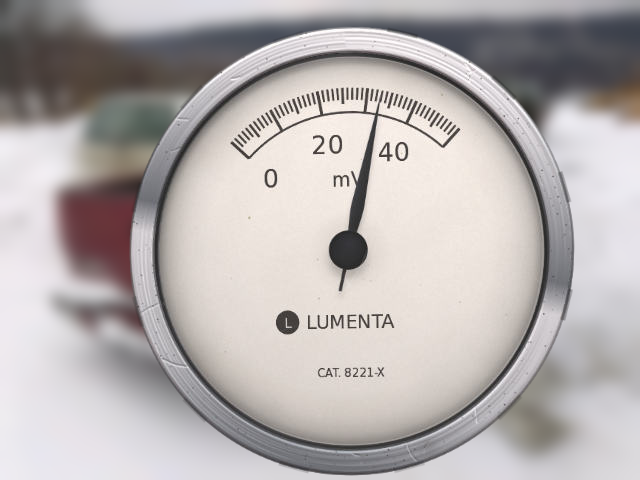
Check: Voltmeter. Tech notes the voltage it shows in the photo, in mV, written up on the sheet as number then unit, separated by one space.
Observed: 33 mV
